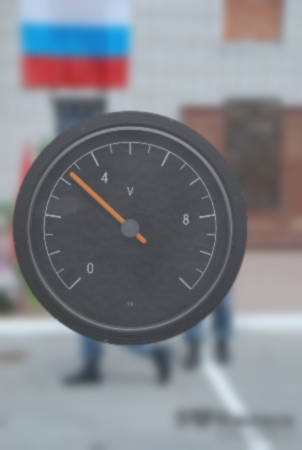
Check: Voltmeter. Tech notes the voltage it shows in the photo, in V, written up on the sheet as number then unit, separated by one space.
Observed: 3.25 V
